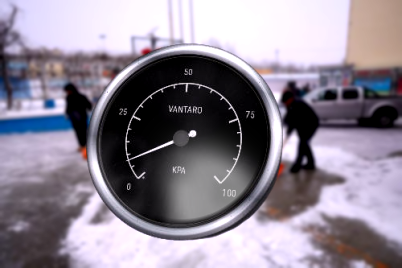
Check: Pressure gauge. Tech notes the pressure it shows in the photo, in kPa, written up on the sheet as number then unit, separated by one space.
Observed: 7.5 kPa
